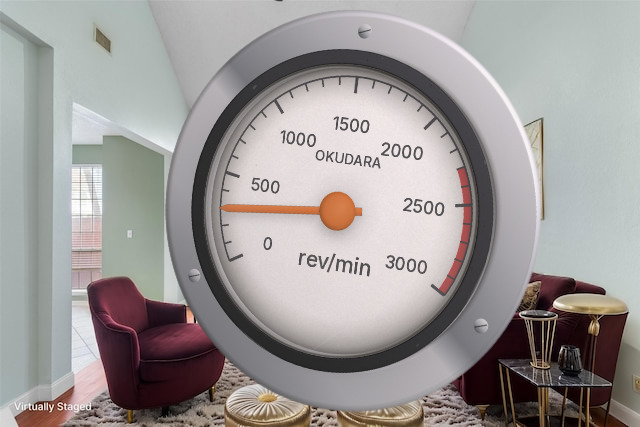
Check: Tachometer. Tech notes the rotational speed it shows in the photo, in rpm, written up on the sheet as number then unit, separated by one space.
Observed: 300 rpm
